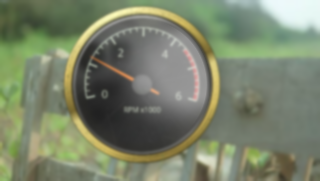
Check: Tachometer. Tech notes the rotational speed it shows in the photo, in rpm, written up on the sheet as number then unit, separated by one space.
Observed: 1200 rpm
